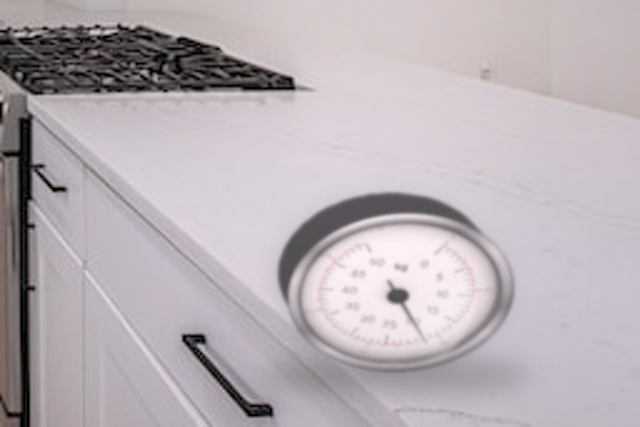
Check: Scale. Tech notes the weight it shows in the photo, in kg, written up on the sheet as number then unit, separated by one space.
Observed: 20 kg
